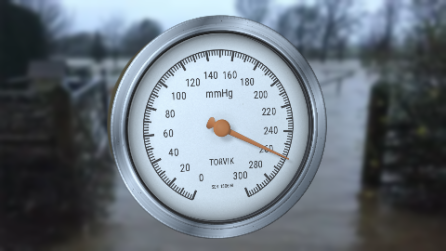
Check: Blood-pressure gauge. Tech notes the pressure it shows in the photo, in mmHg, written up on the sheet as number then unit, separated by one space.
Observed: 260 mmHg
